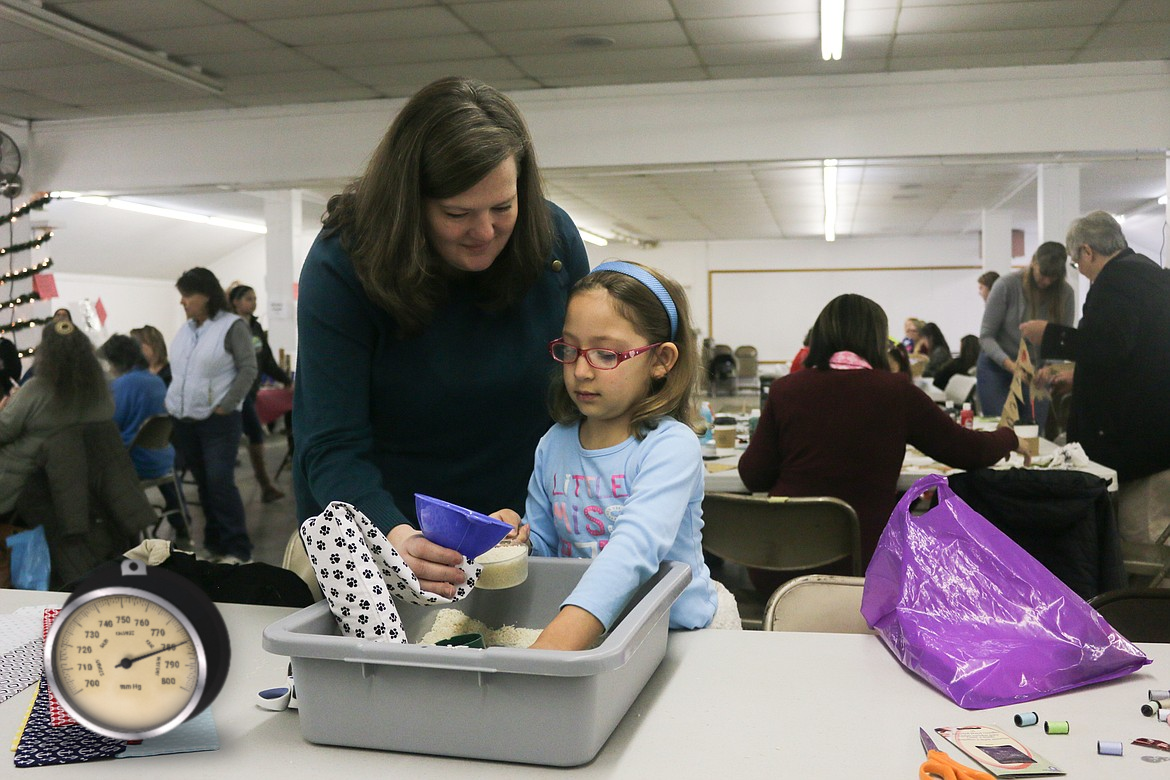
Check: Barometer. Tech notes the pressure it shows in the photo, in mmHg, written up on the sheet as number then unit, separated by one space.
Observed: 780 mmHg
